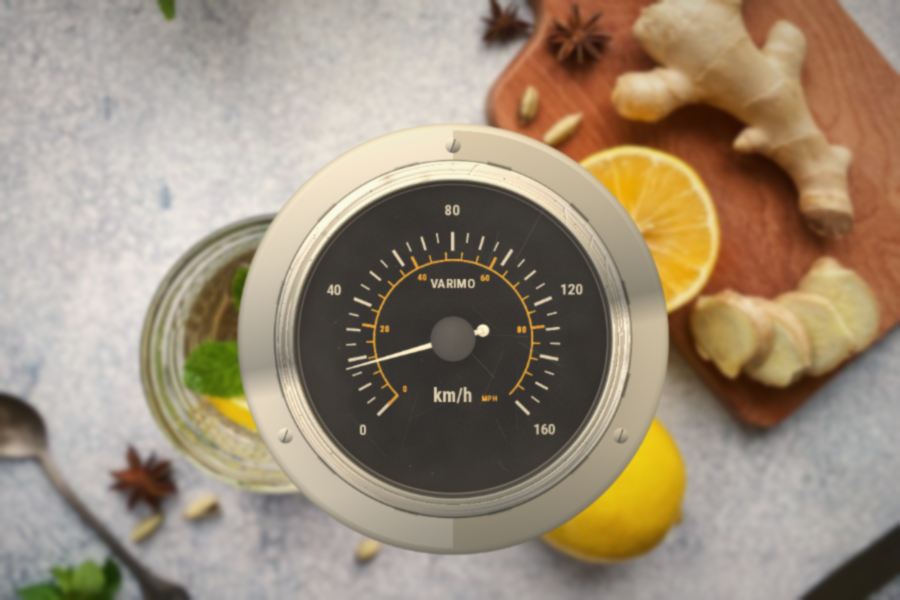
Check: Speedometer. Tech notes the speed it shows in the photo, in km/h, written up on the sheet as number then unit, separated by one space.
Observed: 17.5 km/h
